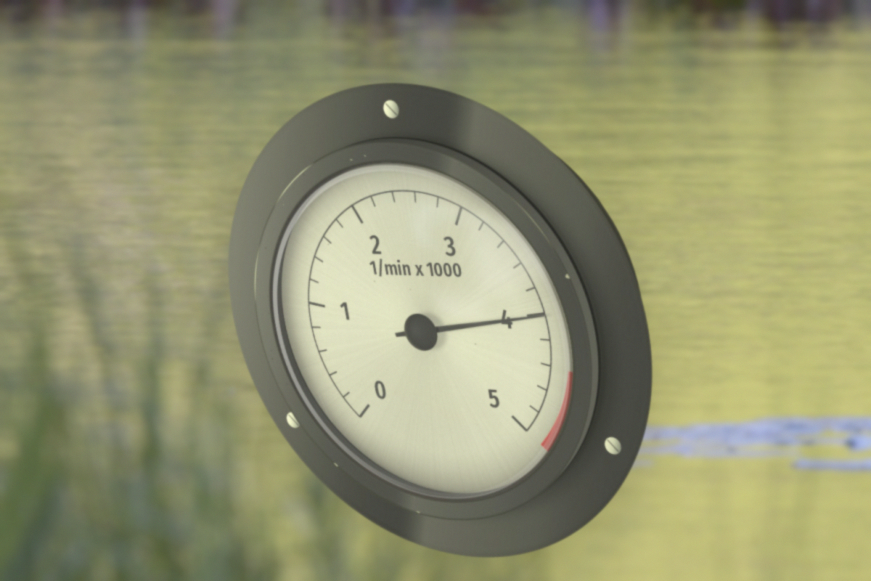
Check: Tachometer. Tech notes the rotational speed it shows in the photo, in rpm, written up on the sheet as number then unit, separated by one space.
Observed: 4000 rpm
